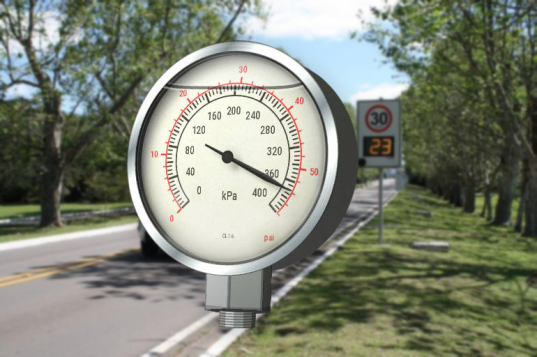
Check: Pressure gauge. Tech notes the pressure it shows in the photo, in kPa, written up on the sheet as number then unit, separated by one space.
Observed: 370 kPa
